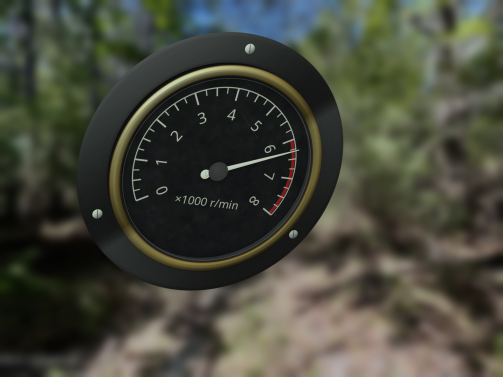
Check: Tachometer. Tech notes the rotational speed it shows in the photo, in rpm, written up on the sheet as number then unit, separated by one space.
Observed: 6250 rpm
